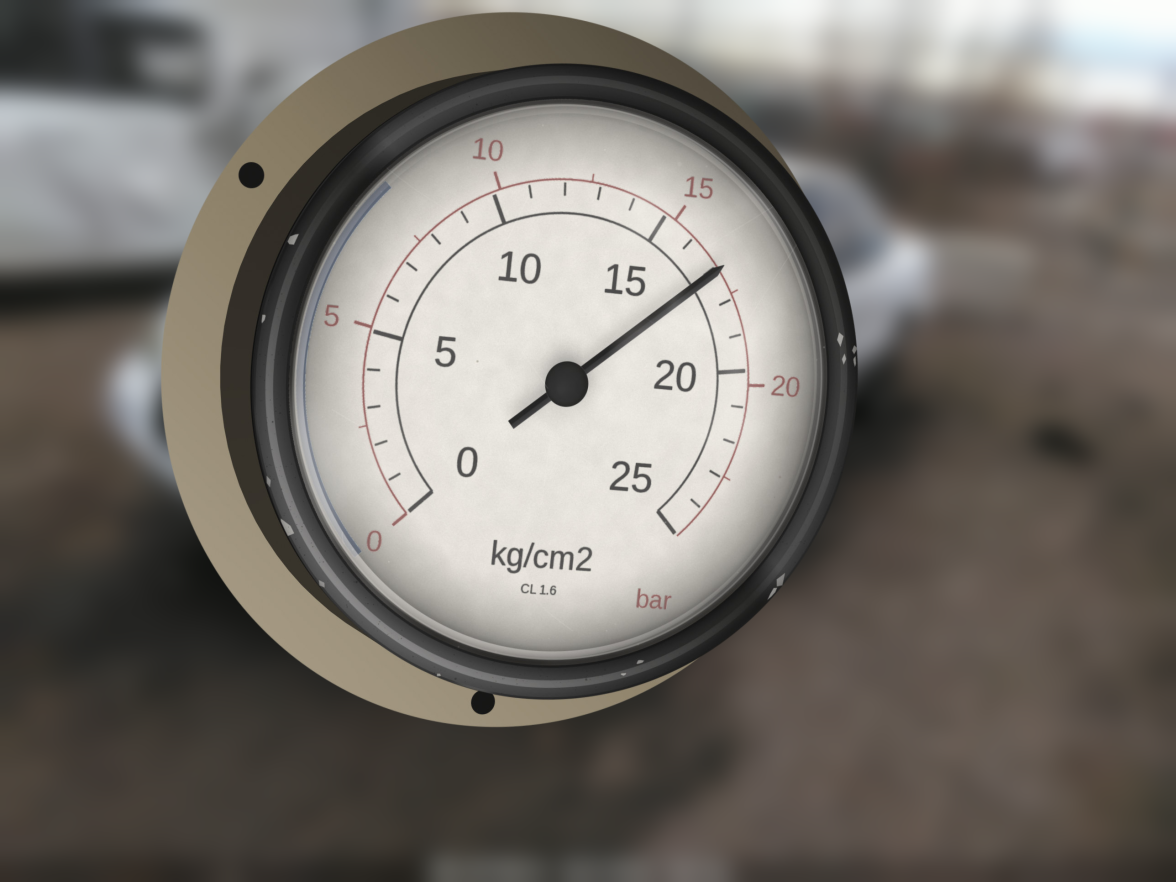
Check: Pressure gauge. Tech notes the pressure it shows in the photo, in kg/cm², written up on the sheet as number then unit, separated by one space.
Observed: 17 kg/cm²
